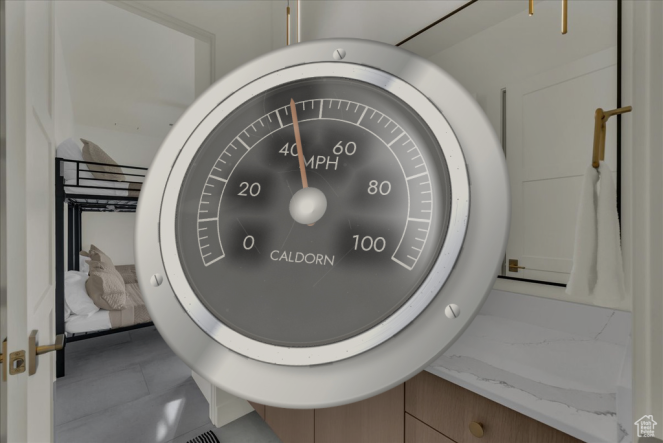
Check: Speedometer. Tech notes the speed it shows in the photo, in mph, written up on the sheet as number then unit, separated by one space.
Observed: 44 mph
